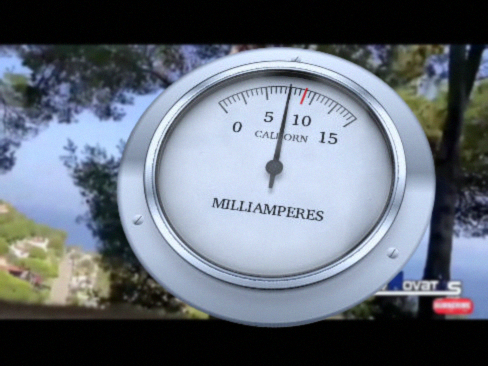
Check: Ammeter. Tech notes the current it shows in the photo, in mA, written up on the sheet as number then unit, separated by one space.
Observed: 7.5 mA
